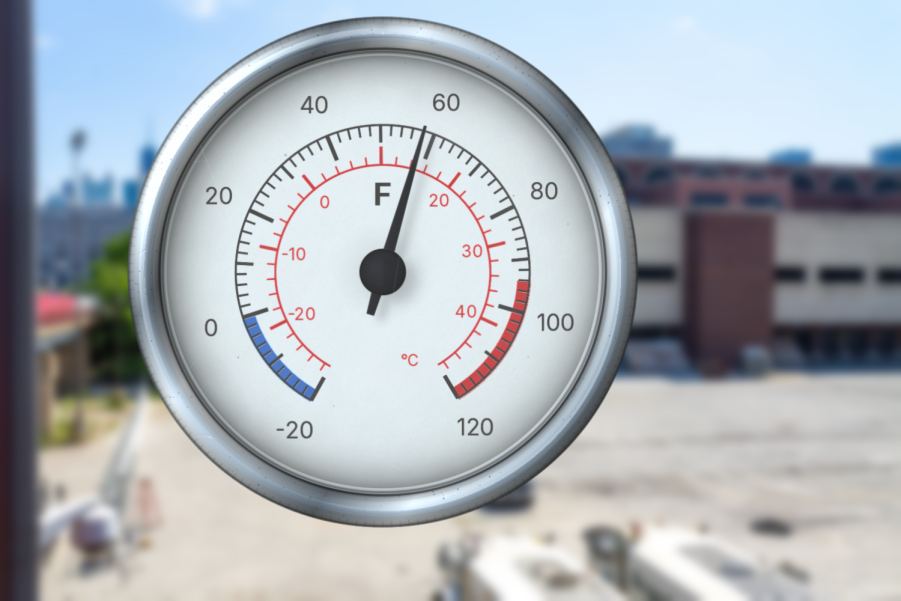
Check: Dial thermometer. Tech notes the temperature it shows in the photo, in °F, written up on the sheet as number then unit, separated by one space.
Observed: 58 °F
